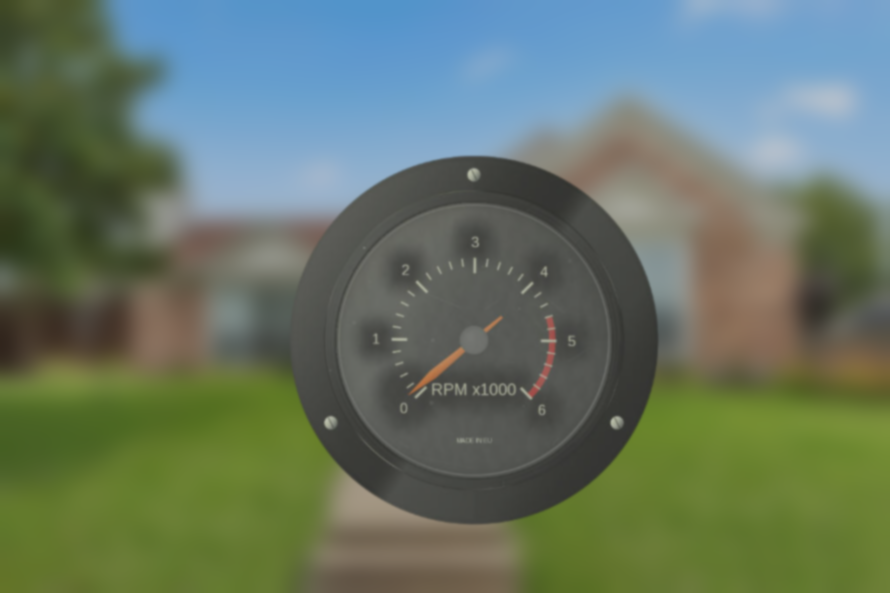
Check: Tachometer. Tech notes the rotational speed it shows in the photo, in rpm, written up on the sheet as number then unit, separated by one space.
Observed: 100 rpm
